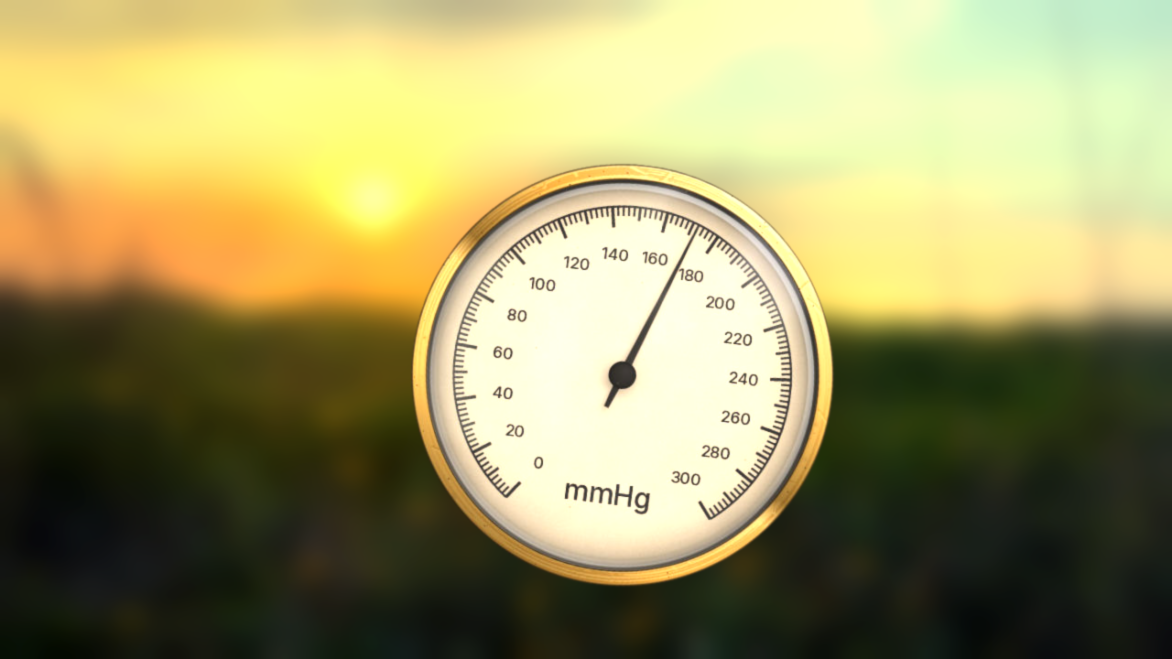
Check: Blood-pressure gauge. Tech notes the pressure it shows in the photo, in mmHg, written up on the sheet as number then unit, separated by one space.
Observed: 172 mmHg
